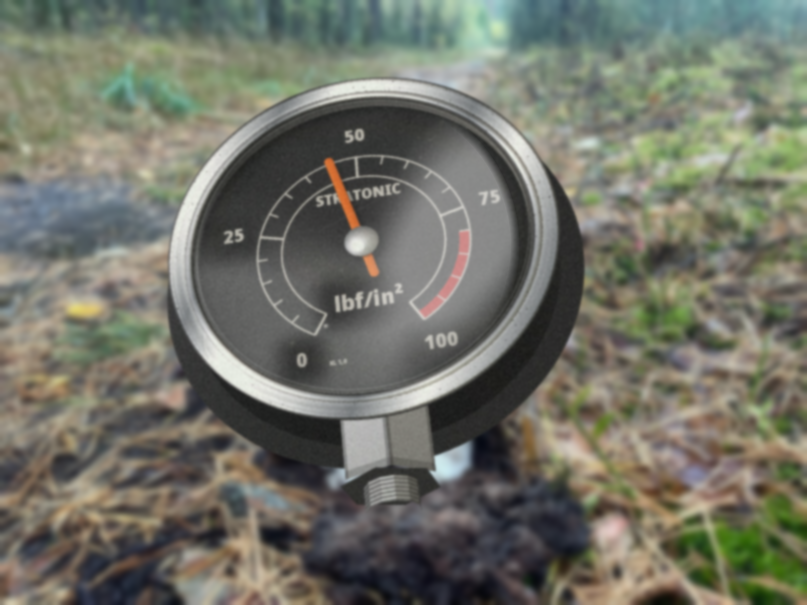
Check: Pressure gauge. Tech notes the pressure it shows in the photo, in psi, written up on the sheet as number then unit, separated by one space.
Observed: 45 psi
